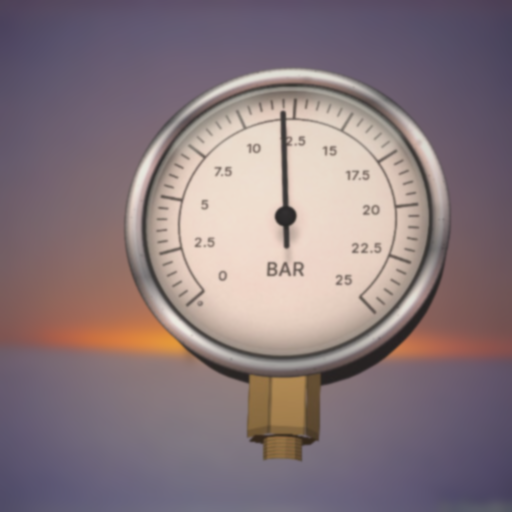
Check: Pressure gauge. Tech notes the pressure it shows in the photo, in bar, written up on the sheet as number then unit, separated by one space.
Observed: 12 bar
